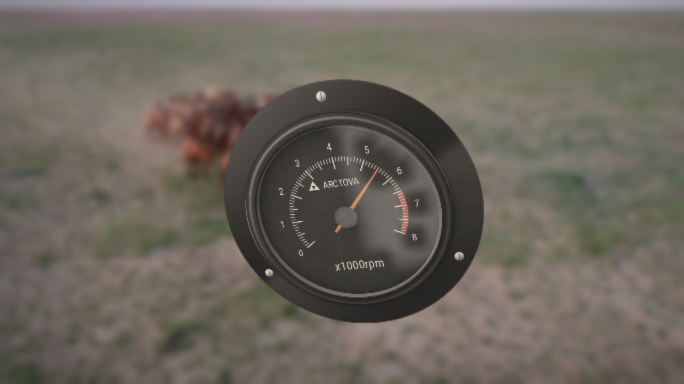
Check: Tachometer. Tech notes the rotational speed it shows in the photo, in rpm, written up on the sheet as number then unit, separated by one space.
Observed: 5500 rpm
